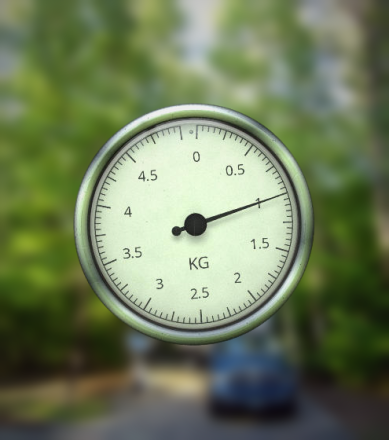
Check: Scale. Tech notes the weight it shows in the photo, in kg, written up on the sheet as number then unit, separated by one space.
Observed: 1 kg
